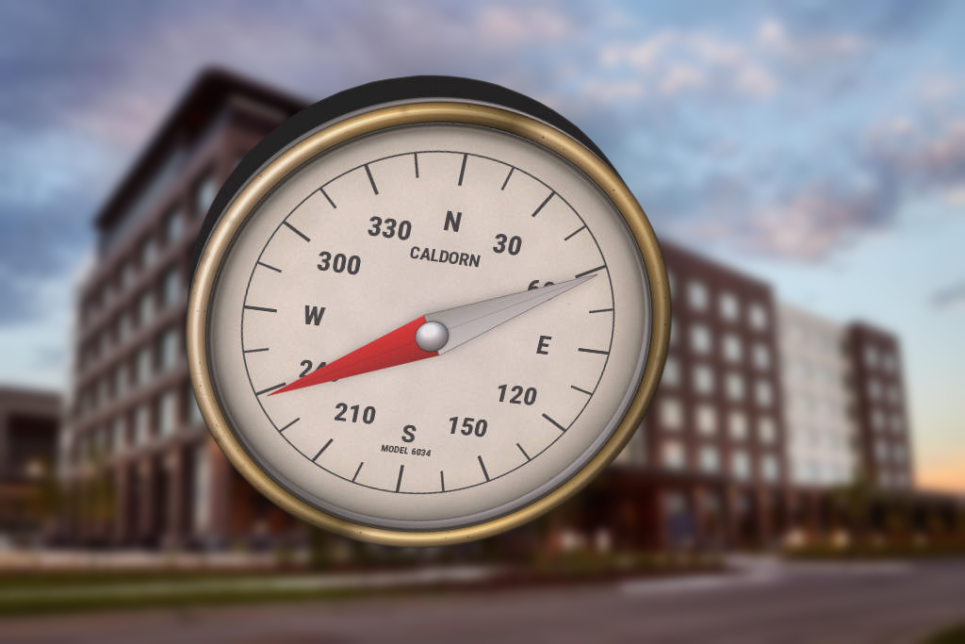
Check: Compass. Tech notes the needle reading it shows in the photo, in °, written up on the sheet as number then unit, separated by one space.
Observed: 240 °
